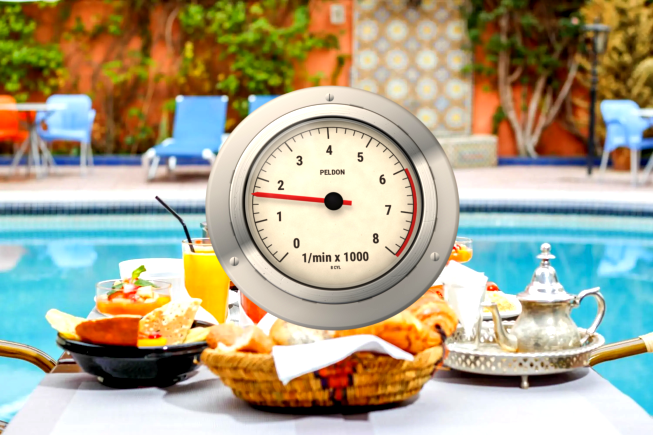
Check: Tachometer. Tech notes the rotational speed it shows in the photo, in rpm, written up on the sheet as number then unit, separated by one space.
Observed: 1600 rpm
